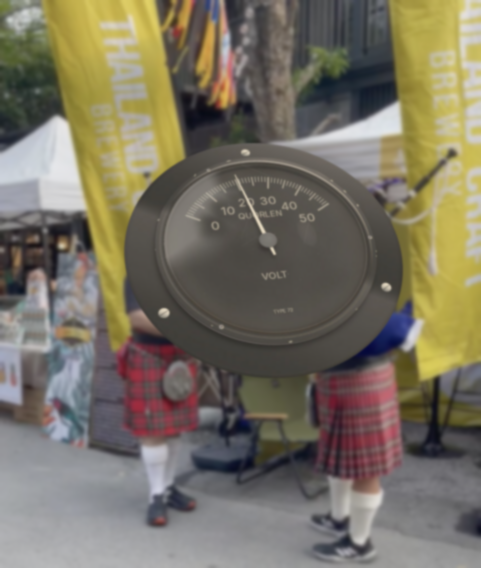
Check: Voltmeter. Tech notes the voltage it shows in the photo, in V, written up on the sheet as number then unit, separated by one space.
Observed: 20 V
